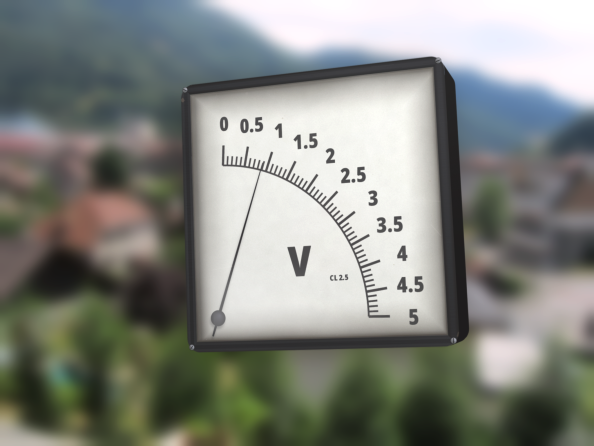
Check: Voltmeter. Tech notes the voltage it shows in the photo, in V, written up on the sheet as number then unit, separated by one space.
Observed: 0.9 V
